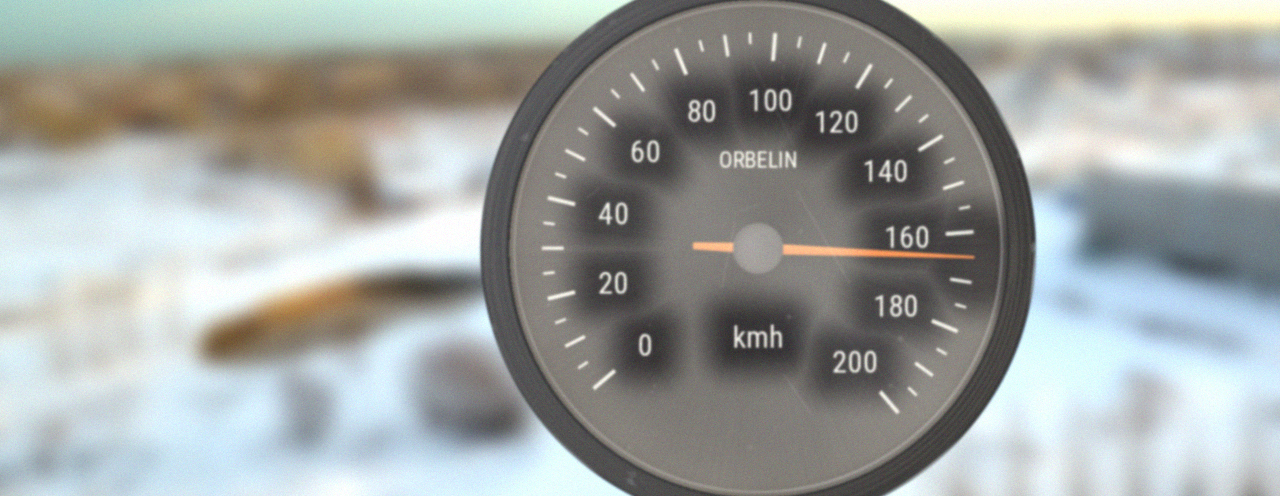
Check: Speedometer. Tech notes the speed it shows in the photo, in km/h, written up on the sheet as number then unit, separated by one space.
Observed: 165 km/h
